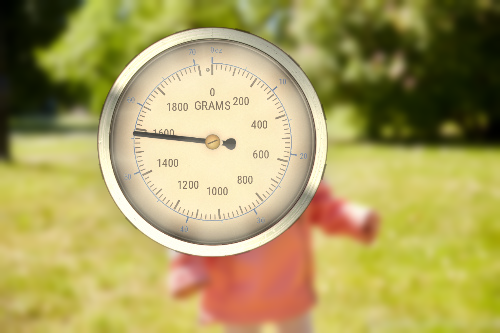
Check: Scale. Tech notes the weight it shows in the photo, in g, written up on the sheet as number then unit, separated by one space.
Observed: 1580 g
